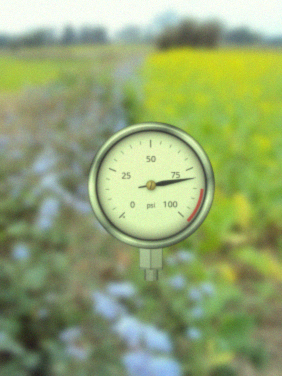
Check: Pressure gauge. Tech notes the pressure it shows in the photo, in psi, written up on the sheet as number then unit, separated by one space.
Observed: 80 psi
